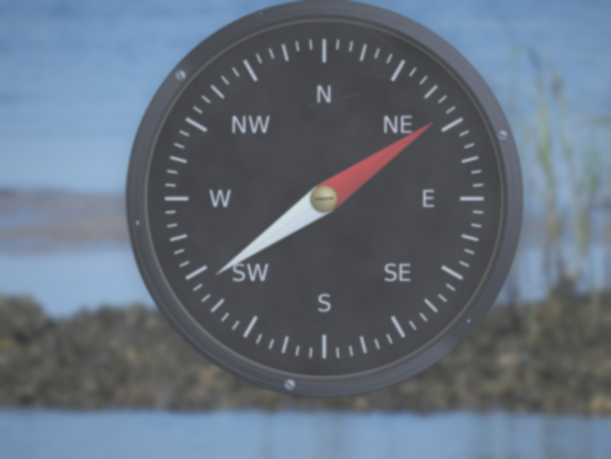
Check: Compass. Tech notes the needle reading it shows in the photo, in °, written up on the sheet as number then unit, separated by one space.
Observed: 55 °
